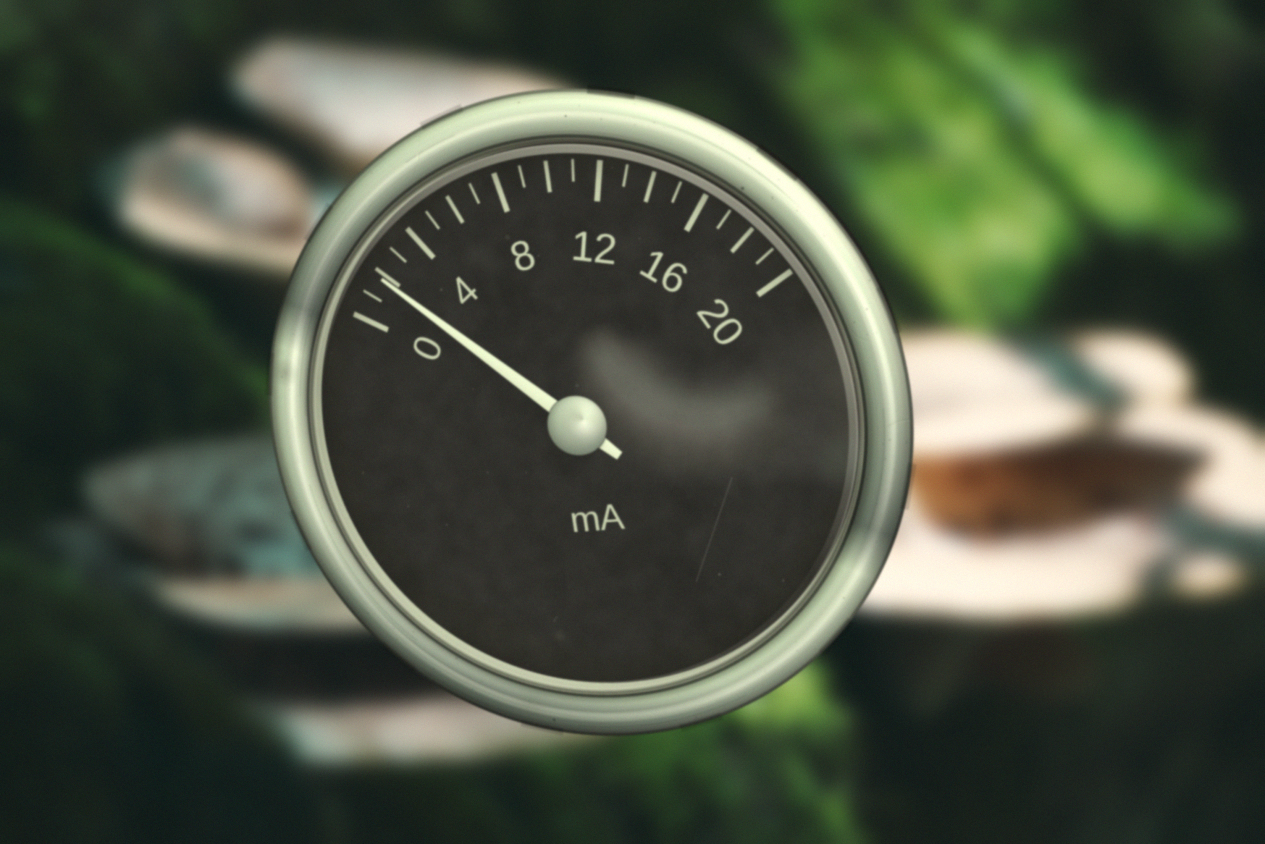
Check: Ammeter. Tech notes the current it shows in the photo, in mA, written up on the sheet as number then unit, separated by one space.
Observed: 2 mA
